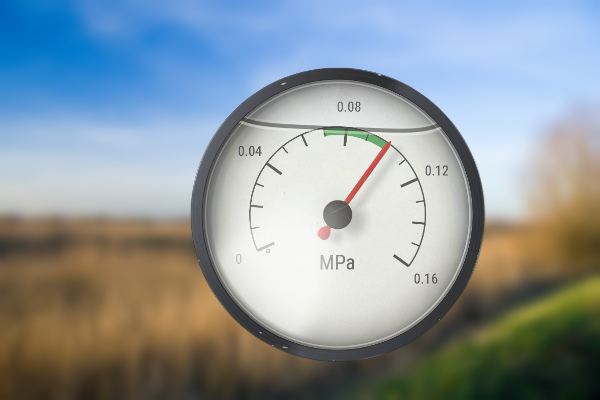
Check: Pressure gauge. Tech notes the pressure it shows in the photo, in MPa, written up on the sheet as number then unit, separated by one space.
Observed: 0.1 MPa
